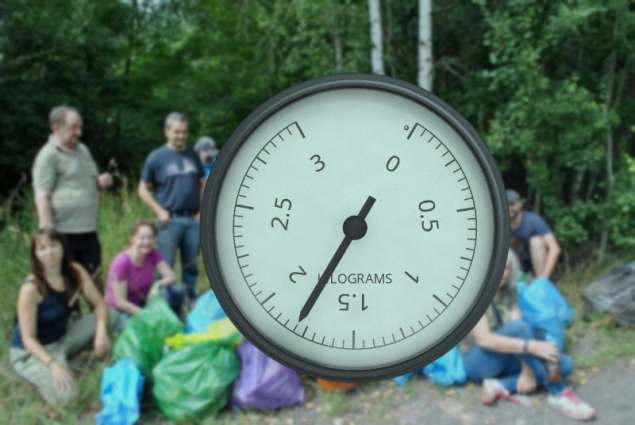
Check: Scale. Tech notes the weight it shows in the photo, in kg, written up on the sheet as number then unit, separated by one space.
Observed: 1.8 kg
